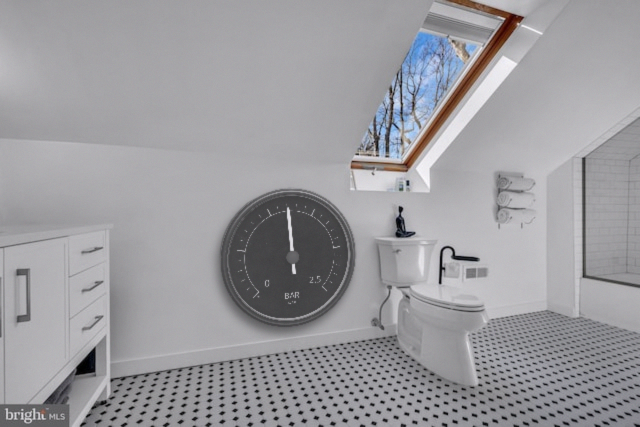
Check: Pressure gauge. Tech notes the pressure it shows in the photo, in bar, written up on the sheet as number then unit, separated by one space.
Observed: 1.2 bar
